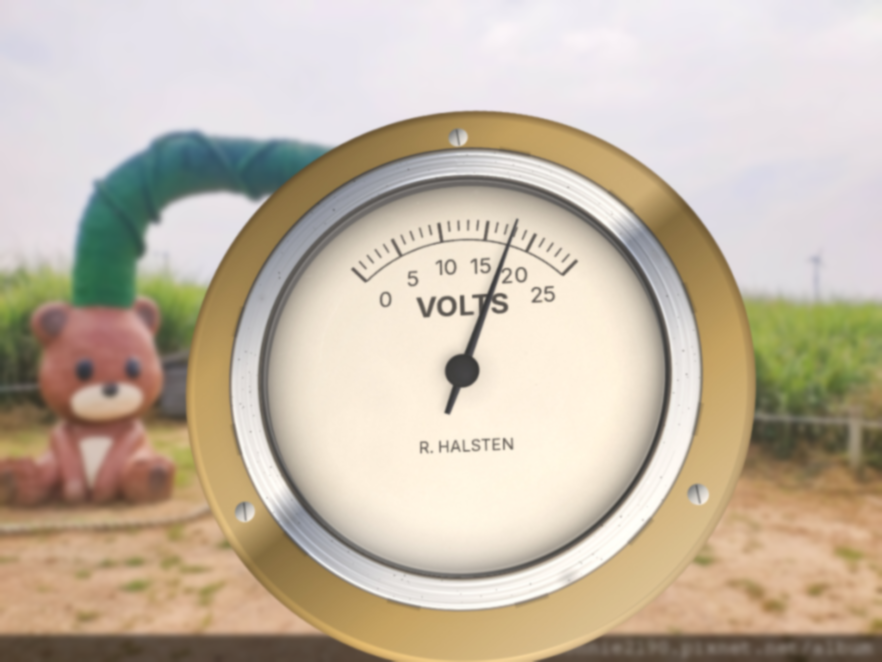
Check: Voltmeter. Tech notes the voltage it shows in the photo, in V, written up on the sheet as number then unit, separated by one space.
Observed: 18 V
